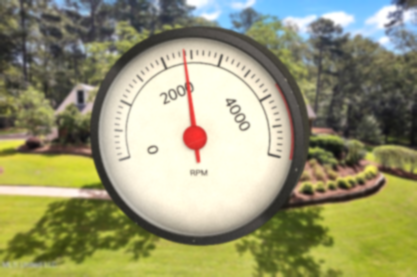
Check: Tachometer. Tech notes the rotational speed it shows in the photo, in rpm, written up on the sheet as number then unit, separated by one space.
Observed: 2400 rpm
